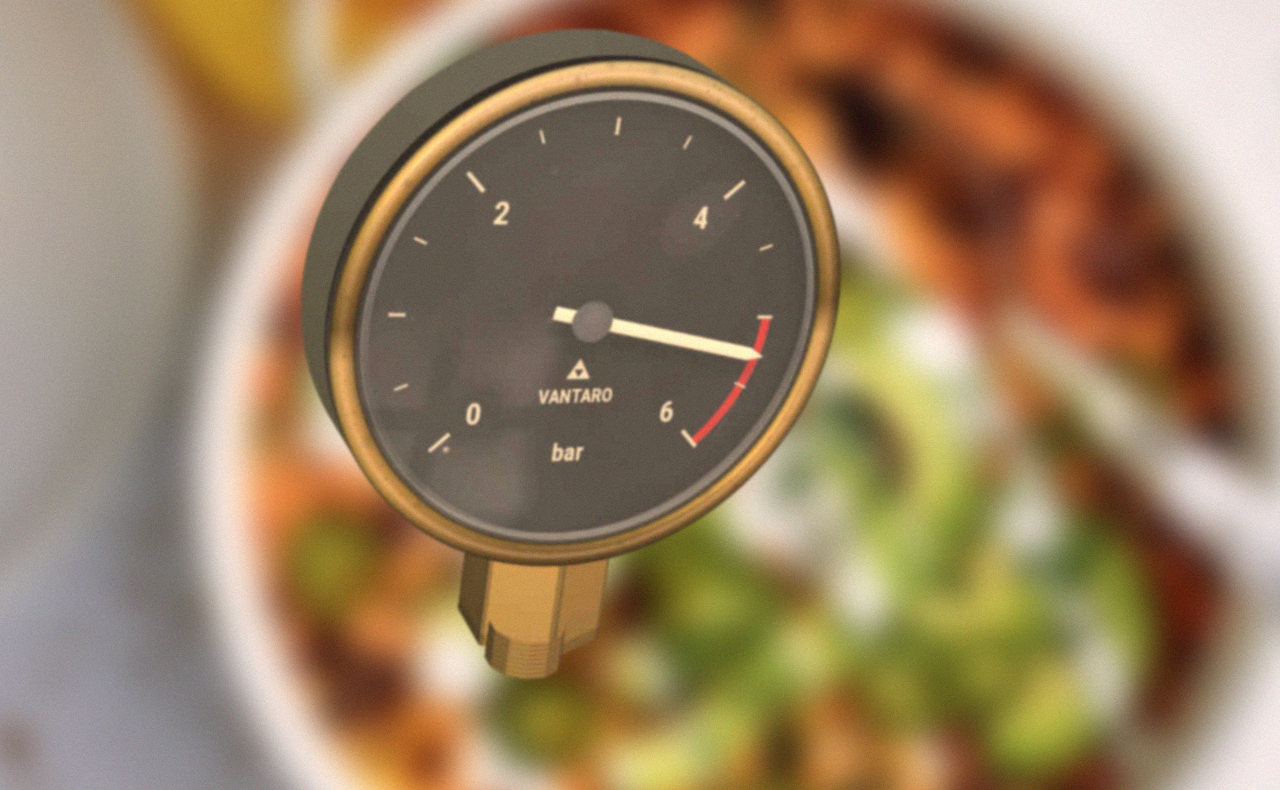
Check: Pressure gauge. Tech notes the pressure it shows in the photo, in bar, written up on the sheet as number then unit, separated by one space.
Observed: 5.25 bar
